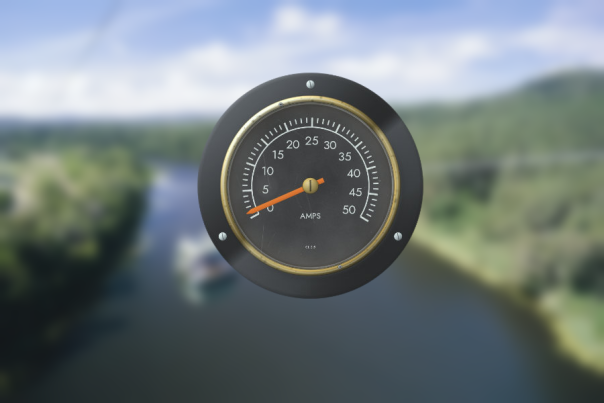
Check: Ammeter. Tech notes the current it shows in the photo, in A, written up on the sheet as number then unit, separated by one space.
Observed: 1 A
